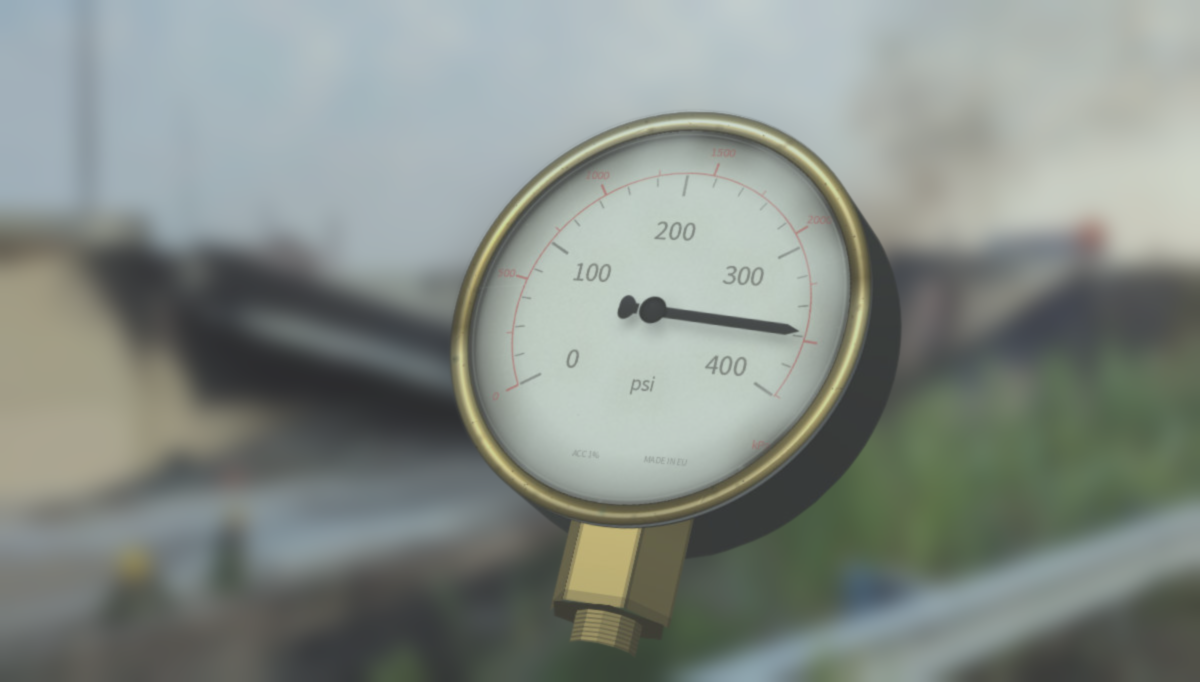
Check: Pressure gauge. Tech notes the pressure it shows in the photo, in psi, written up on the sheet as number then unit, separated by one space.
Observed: 360 psi
